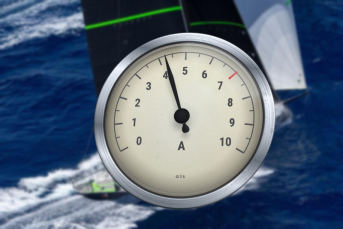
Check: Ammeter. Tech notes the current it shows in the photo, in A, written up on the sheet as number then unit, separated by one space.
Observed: 4.25 A
